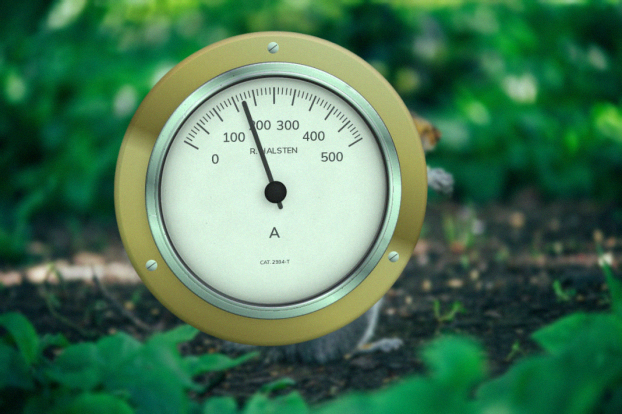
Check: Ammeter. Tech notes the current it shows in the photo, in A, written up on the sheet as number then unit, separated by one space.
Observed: 170 A
